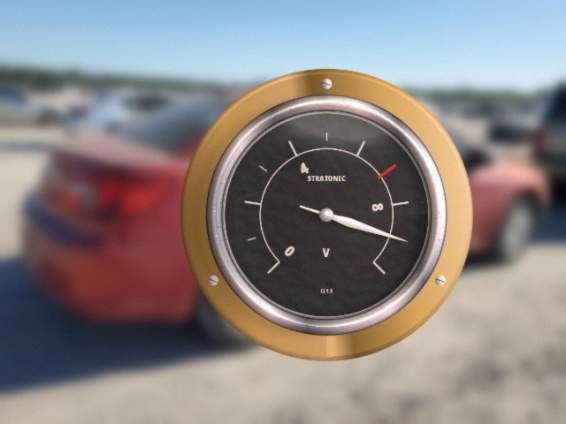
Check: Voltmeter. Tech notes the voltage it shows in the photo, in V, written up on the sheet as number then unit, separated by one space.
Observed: 9 V
